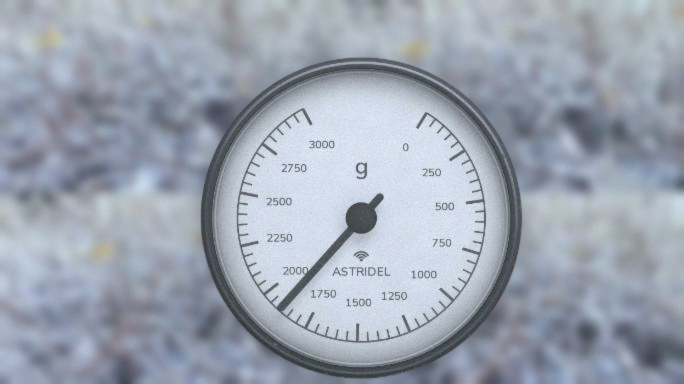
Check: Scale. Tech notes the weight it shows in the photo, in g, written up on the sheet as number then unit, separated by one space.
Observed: 1900 g
